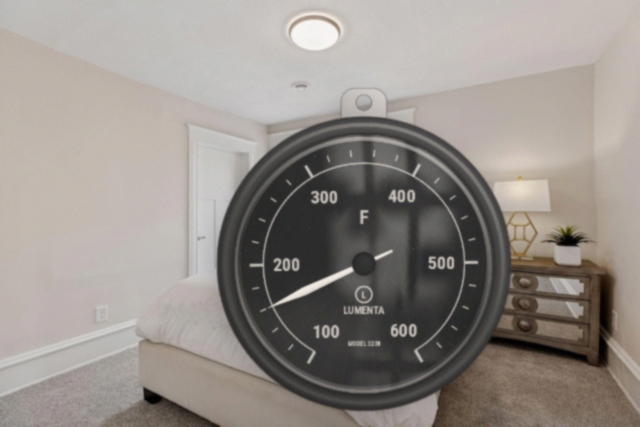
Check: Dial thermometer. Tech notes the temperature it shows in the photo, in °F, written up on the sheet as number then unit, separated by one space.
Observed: 160 °F
